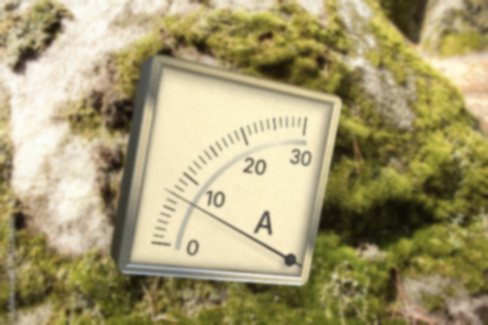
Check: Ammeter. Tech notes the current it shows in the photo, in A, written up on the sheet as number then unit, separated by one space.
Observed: 7 A
